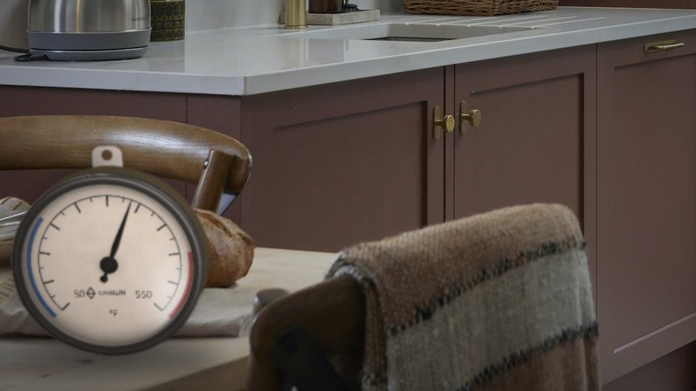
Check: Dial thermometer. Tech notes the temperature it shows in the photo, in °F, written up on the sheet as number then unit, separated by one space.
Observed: 337.5 °F
